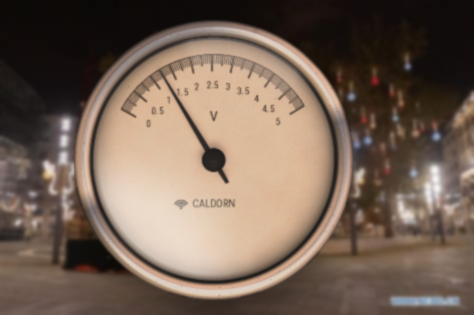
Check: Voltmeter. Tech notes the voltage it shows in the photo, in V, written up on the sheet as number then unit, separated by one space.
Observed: 1.25 V
